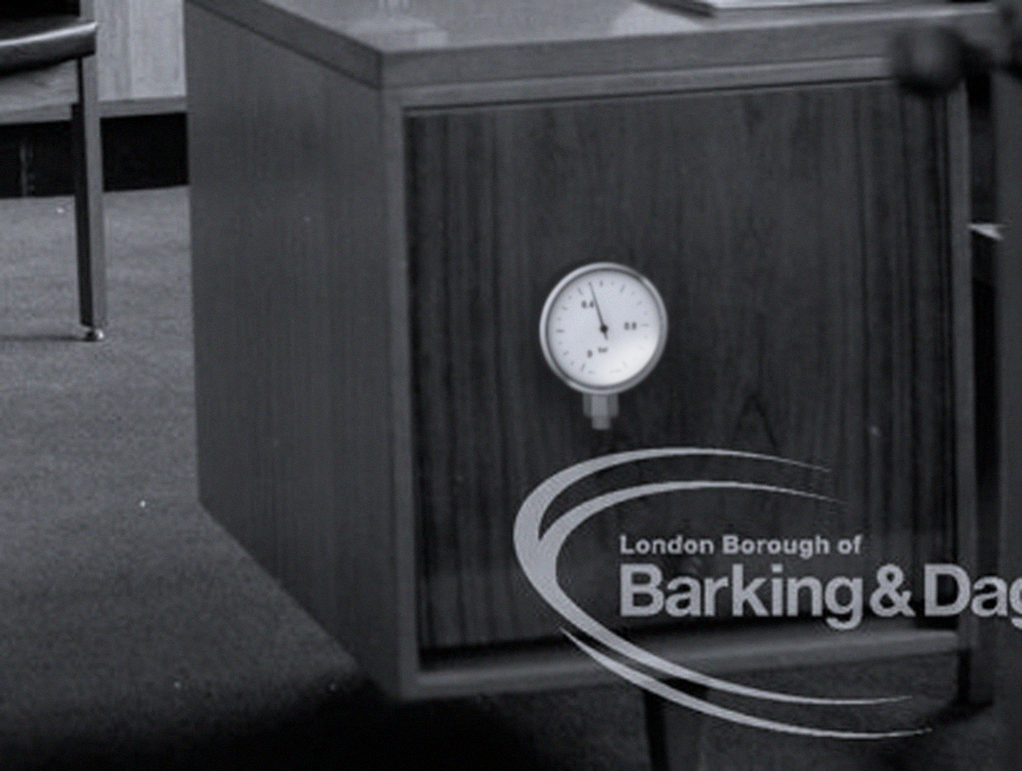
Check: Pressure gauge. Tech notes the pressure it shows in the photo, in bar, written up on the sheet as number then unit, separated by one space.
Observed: 0.45 bar
